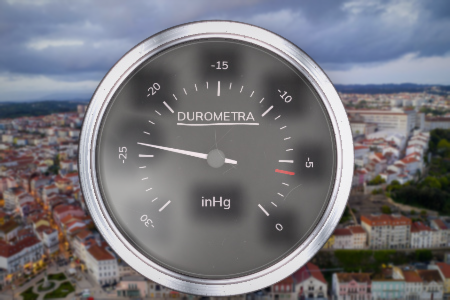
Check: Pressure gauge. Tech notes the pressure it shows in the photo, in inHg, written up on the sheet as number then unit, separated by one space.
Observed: -24 inHg
